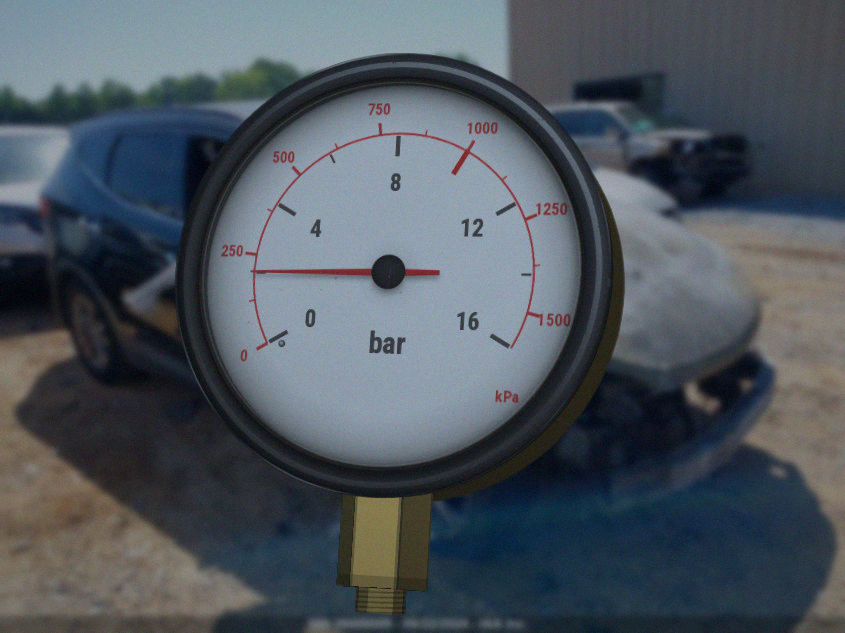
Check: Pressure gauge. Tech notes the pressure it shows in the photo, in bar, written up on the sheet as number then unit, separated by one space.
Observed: 2 bar
